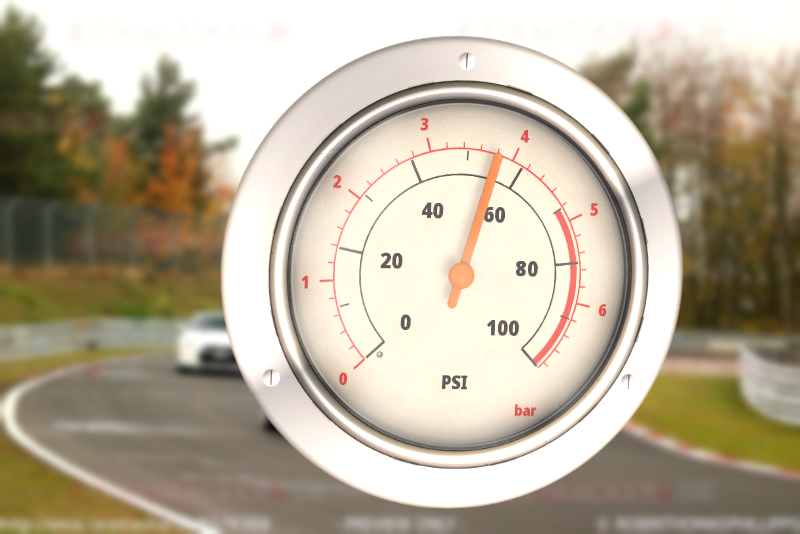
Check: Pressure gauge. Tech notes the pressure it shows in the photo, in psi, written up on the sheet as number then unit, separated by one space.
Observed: 55 psi
